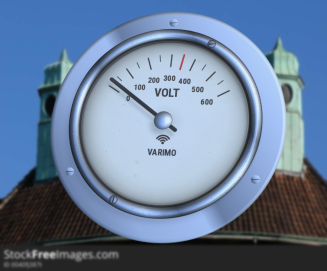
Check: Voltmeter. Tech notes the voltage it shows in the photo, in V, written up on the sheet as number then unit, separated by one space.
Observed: 25 V
